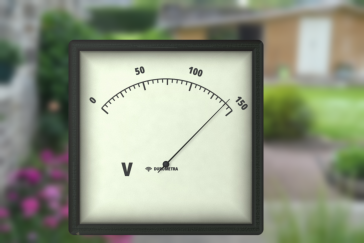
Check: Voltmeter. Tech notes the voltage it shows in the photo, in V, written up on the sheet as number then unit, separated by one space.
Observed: 140 V
